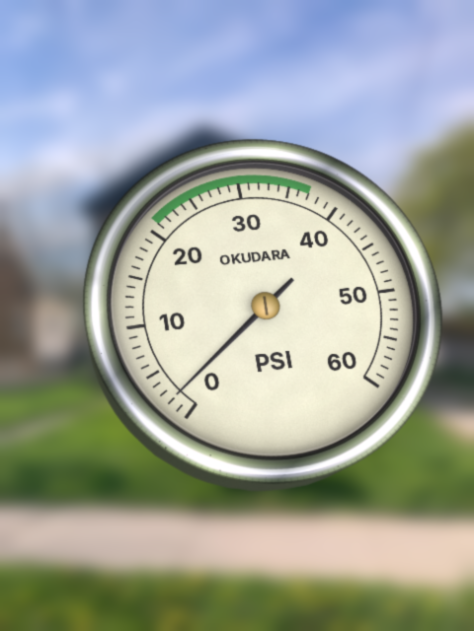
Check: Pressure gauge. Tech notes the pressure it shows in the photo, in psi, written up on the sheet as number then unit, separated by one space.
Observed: 2 psi
